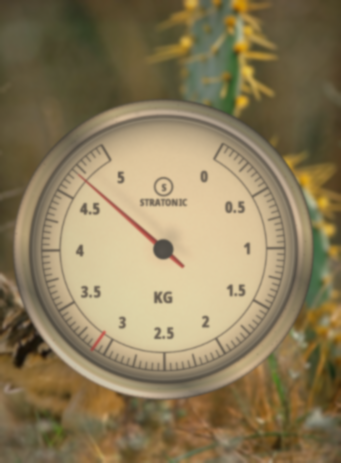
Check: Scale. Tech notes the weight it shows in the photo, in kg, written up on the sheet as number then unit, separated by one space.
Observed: 4.7 kg
